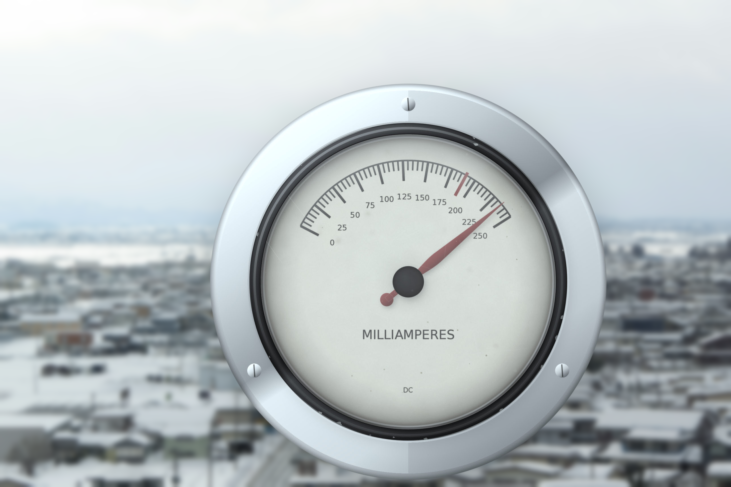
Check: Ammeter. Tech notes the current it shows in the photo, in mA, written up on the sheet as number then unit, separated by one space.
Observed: 235 mA
